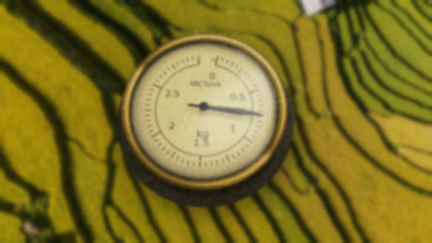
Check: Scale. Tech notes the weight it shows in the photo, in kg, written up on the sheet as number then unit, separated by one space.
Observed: 0.75 kg
